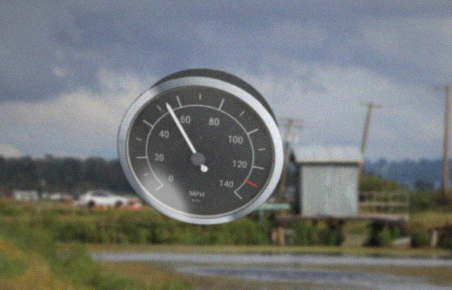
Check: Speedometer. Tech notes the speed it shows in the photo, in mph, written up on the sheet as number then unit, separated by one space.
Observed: 55 mph
